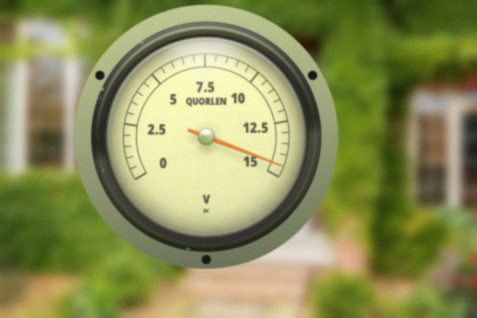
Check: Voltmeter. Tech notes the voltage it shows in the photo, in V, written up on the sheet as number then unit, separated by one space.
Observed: 14.5 V
